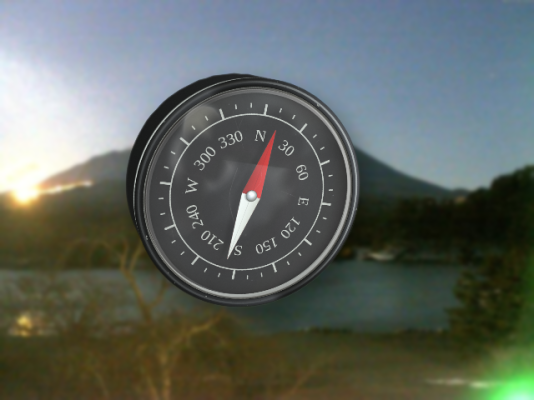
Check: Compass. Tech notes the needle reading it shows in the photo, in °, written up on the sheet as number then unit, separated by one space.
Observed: 10 °
